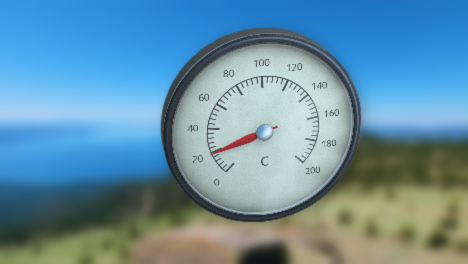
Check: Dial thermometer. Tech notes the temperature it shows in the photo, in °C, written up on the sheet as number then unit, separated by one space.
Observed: 20 °C
